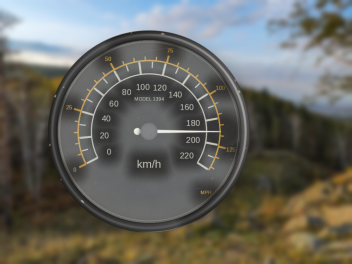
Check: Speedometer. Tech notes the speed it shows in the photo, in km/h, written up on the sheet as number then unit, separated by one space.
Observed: 190 km/h
